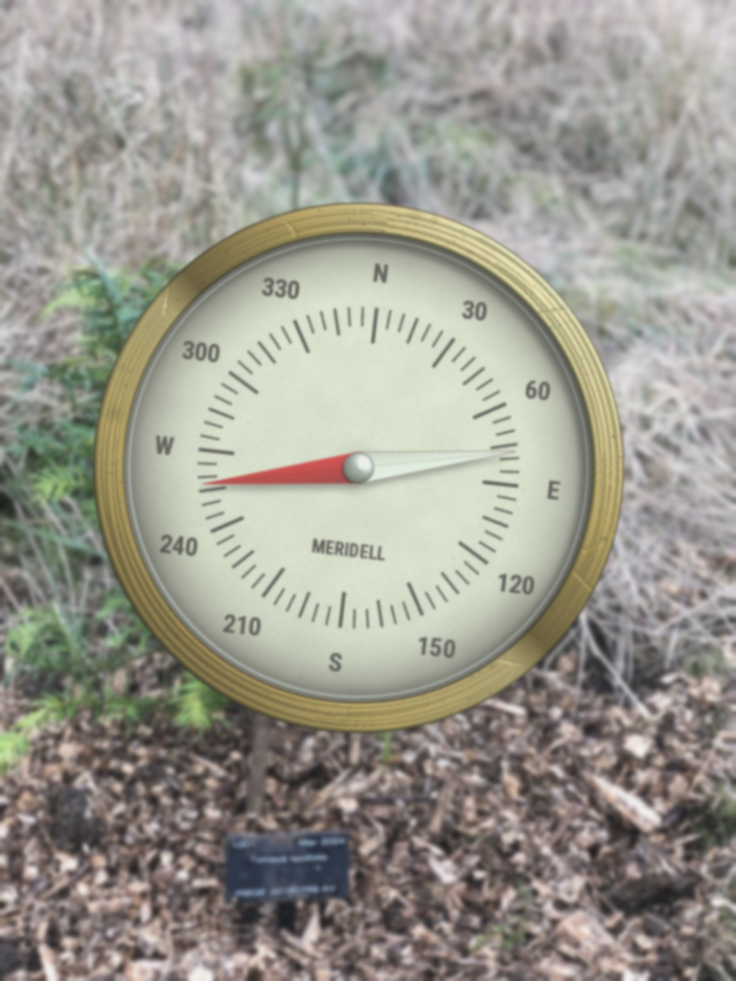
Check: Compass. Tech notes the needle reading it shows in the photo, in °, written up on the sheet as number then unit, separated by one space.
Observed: 257.5 °
